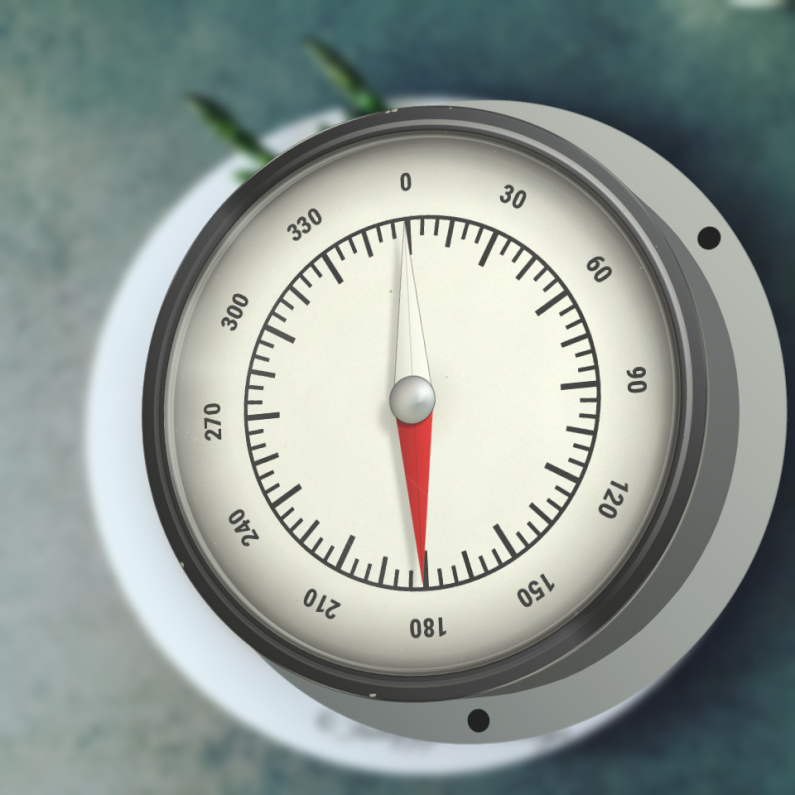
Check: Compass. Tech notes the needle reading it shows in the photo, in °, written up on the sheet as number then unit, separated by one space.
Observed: 180 °
